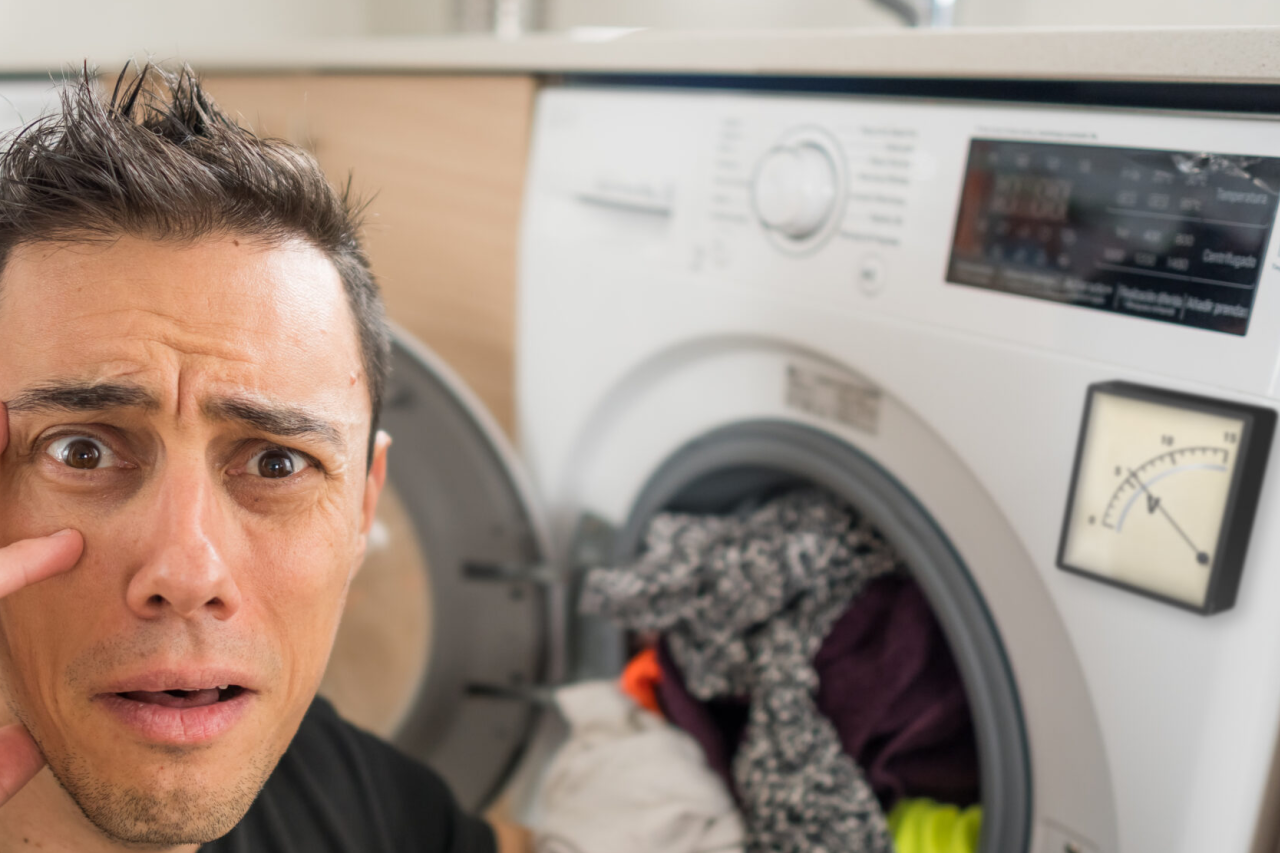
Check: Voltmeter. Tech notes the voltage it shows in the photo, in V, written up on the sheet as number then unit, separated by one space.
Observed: 6 V
